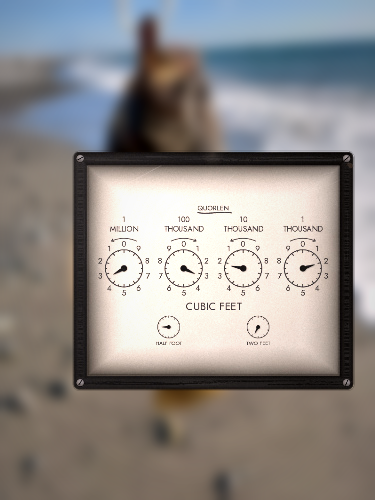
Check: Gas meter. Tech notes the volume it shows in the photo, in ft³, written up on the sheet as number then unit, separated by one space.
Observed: 332200 ft³
